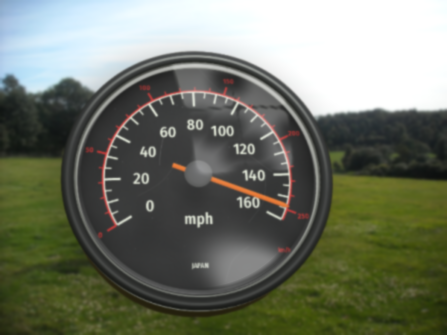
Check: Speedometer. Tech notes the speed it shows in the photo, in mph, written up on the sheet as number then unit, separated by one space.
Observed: 155 mph
